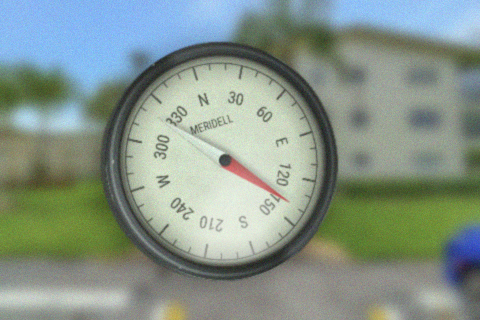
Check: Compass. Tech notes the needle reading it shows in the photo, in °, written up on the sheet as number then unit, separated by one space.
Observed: 140 °
